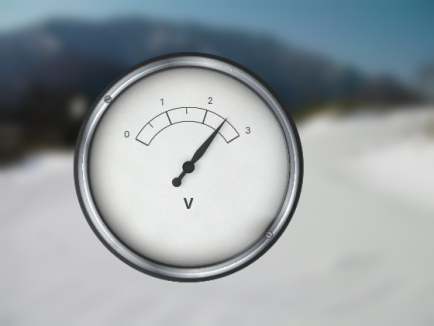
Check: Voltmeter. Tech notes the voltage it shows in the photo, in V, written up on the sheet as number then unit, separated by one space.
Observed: 2.5 V
